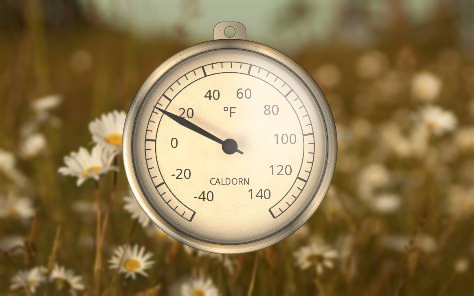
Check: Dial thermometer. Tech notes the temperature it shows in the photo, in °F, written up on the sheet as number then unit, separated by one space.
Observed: 14 °F
